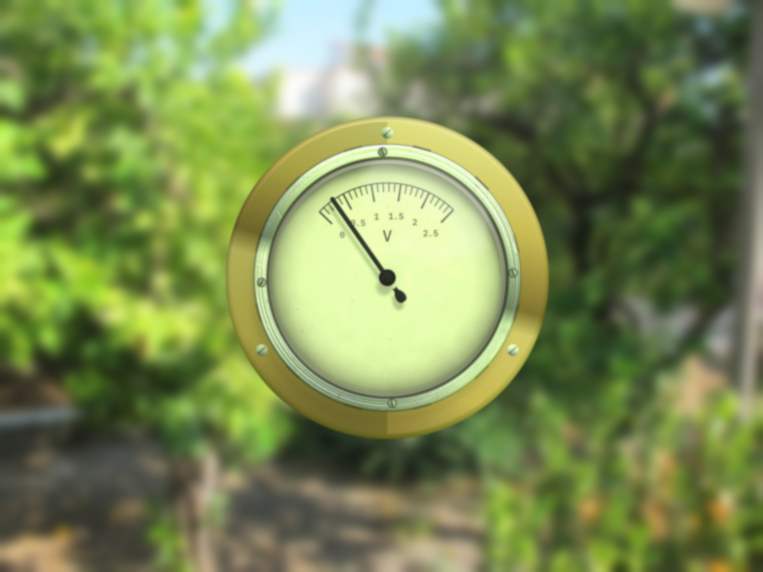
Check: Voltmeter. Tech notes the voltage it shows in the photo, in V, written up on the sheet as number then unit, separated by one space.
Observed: 0.3 V
